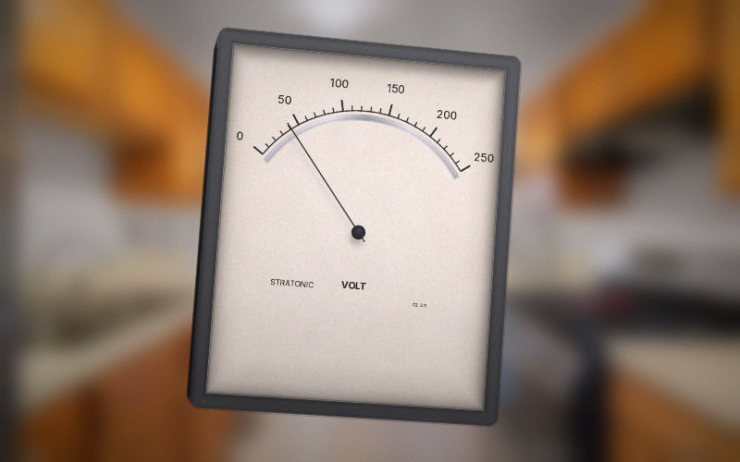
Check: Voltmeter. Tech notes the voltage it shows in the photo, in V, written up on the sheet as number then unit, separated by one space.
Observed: 40 V
